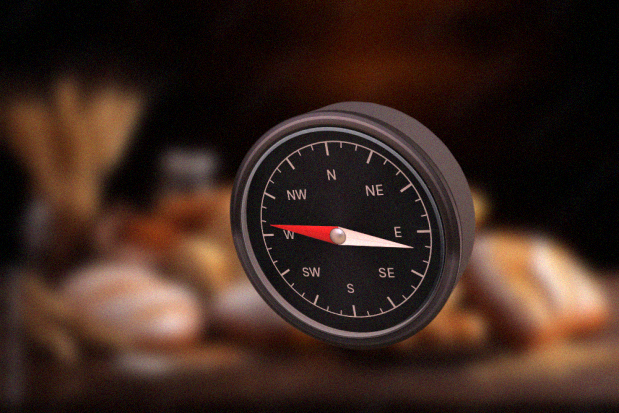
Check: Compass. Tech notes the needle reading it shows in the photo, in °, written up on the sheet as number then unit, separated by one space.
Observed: 280 °
